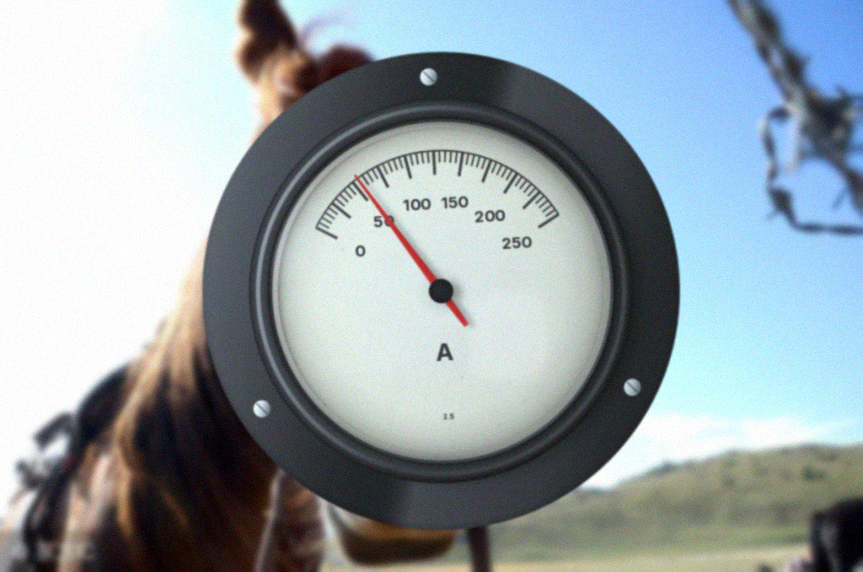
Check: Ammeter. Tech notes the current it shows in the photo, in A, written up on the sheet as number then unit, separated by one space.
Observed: 55 A
